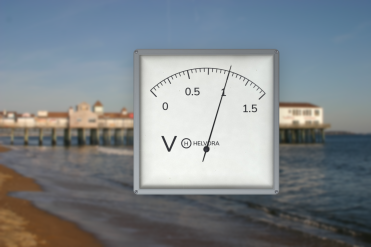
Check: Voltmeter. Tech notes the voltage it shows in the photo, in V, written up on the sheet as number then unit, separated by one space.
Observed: 1 V
